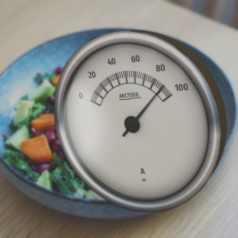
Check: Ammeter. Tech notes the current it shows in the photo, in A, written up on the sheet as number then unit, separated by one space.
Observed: 90 A
